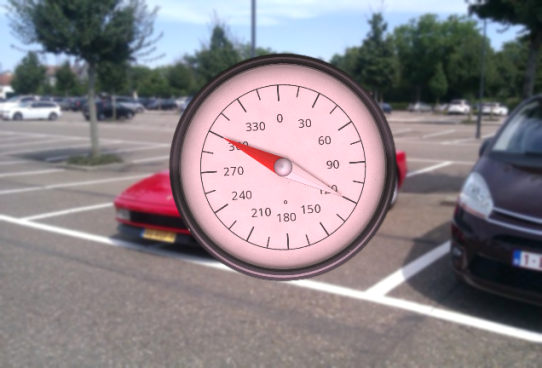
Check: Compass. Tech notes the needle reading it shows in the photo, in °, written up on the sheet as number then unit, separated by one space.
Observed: 300 °
